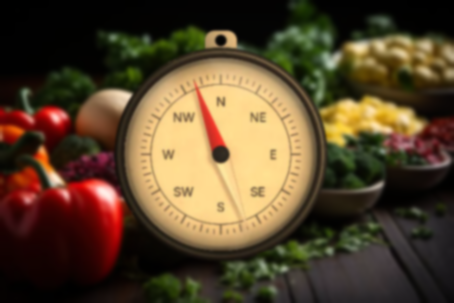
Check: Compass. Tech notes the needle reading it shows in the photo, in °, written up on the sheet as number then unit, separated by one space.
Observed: 340 °
